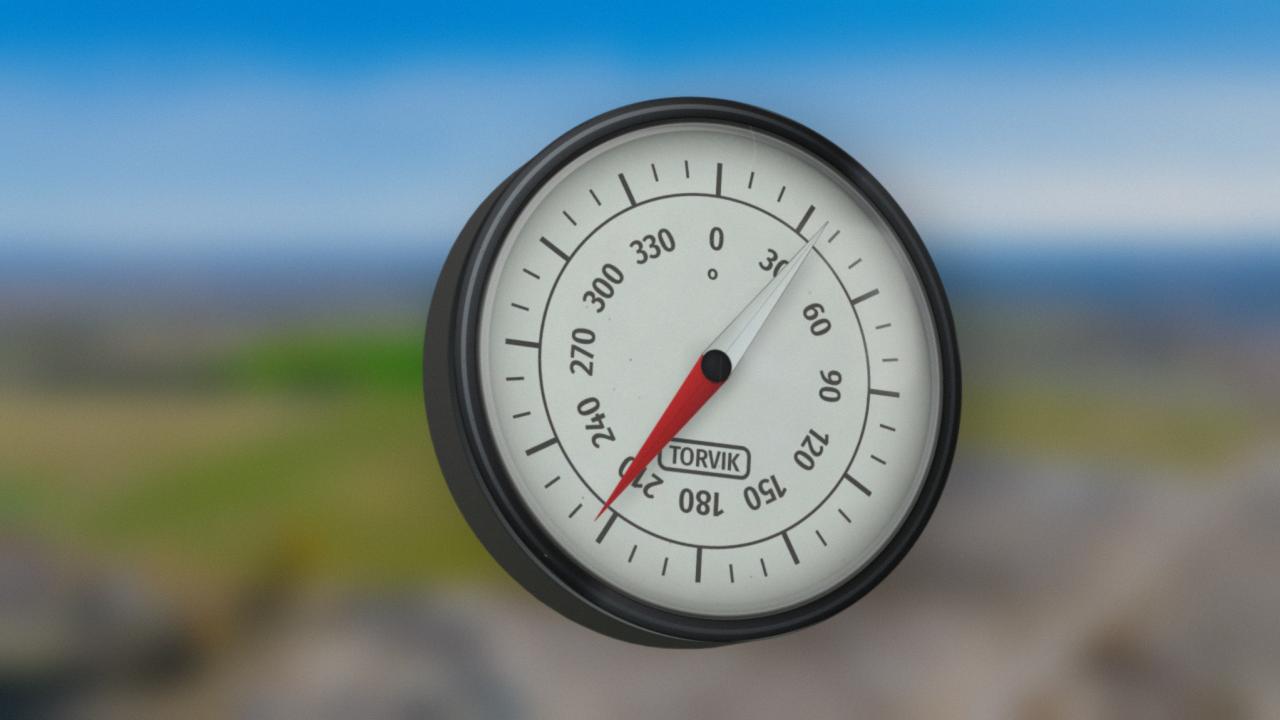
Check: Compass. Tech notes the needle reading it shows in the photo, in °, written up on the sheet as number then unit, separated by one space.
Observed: 215 °
